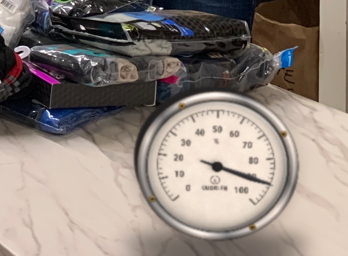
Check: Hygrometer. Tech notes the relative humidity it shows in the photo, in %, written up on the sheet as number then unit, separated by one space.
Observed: 90 %
